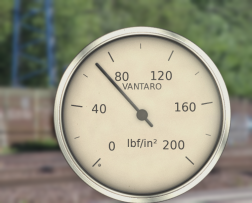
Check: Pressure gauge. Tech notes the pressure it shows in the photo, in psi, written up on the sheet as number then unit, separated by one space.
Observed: 70 psi
